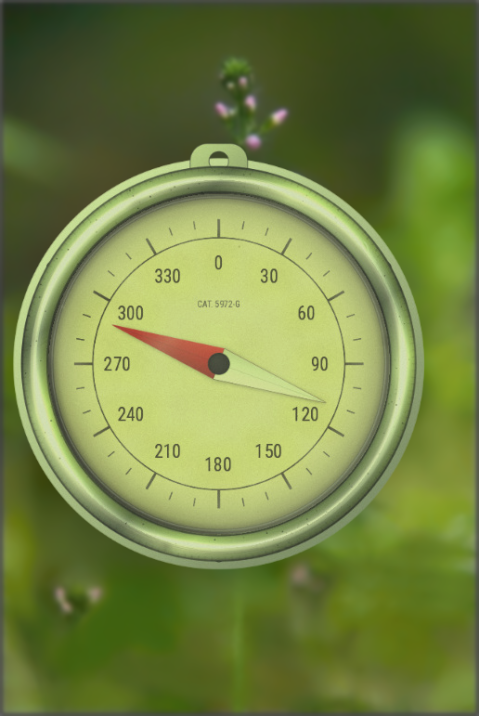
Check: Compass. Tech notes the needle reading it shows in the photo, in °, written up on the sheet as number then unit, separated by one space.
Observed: 290 °
